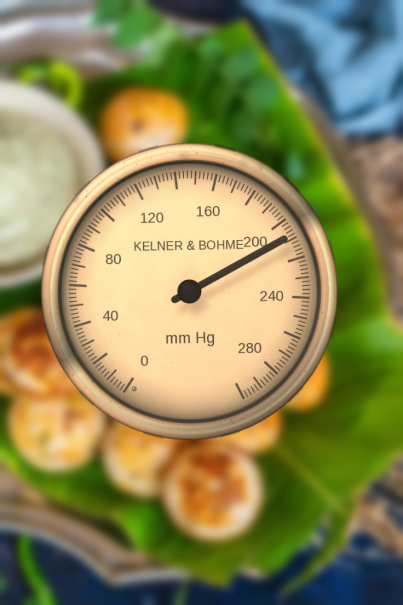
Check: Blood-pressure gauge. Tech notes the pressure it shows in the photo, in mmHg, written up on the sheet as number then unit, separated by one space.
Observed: 208 mmHg
